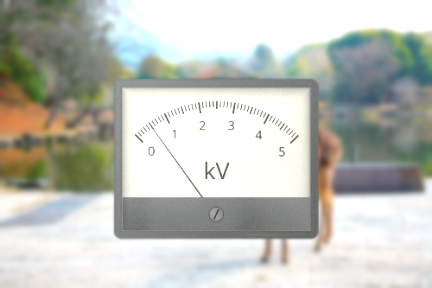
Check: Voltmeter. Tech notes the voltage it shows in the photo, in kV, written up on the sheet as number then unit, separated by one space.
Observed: 0.5 kV
